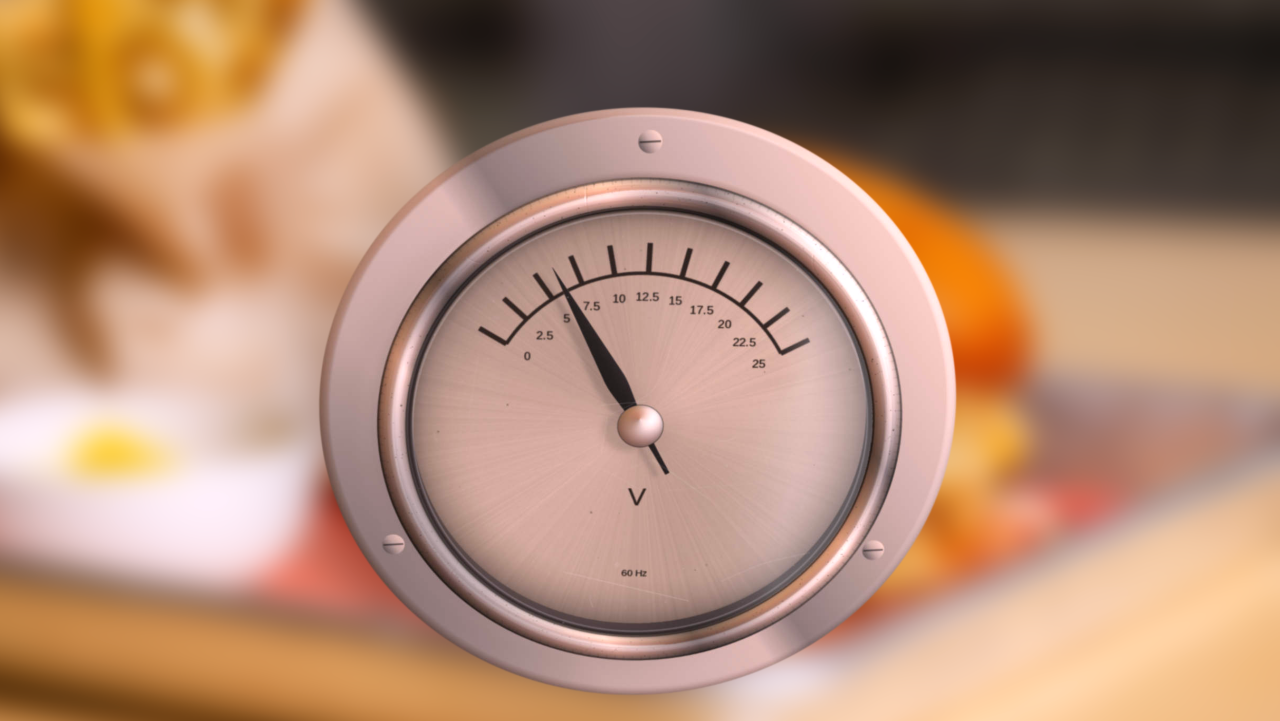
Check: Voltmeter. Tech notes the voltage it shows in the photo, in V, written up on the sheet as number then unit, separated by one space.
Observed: 6.25 V
